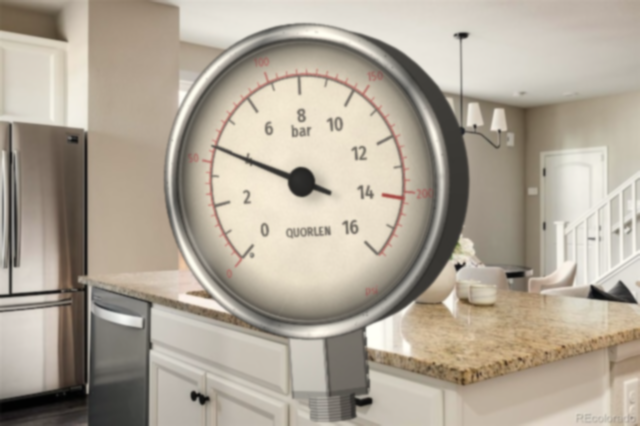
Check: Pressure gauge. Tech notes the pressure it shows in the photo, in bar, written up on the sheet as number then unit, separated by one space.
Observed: 4 bar
